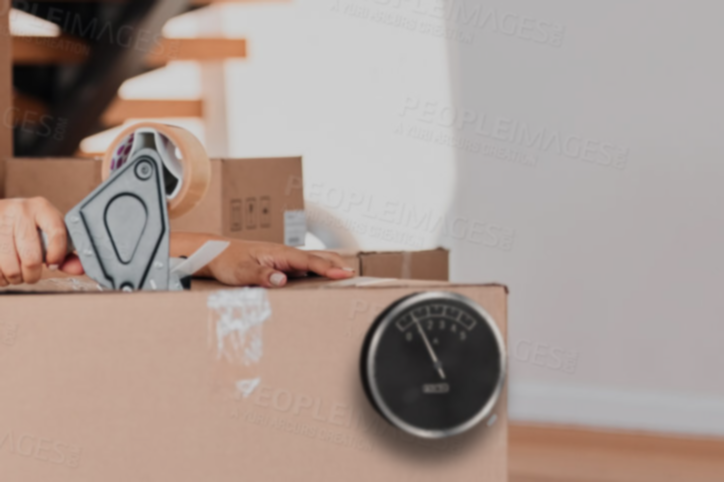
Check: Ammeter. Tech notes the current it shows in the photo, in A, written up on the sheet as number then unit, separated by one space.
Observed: 1 A
